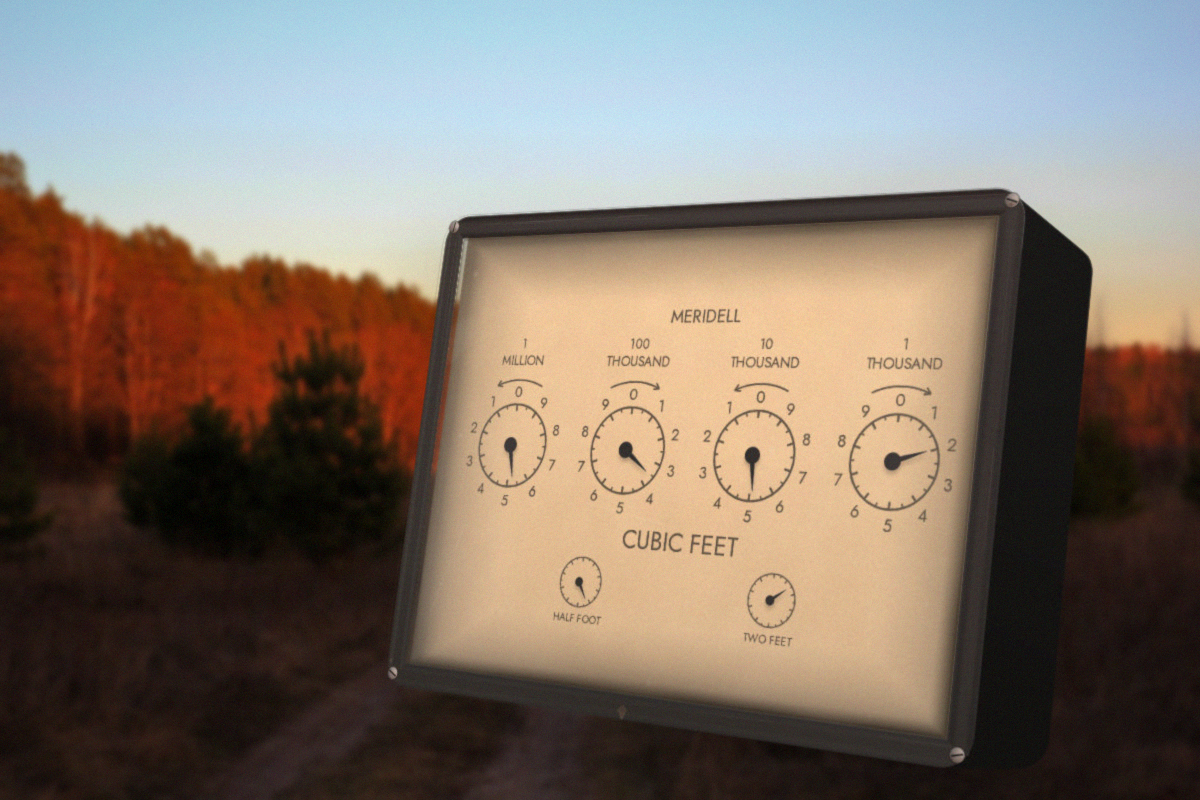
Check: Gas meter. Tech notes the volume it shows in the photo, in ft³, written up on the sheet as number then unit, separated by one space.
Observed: 535200 ft³
